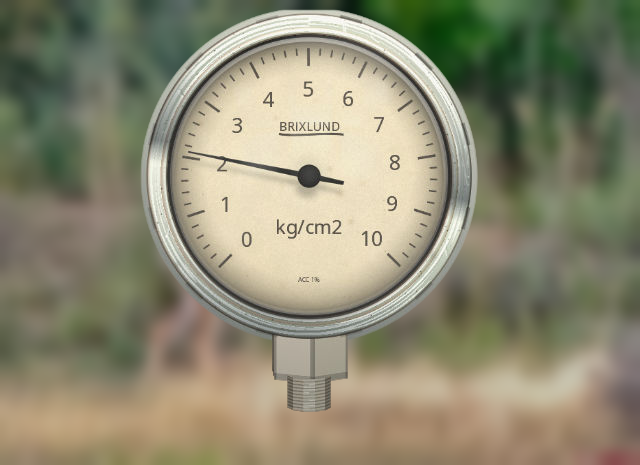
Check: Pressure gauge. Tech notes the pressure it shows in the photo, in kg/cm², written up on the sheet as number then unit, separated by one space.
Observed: 2.1 kg/cm²
